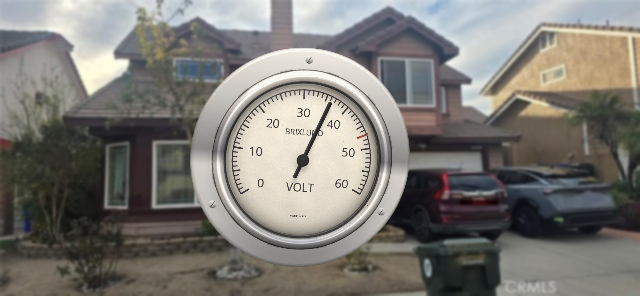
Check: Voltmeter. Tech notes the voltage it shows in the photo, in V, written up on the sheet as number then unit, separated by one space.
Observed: 36 V
